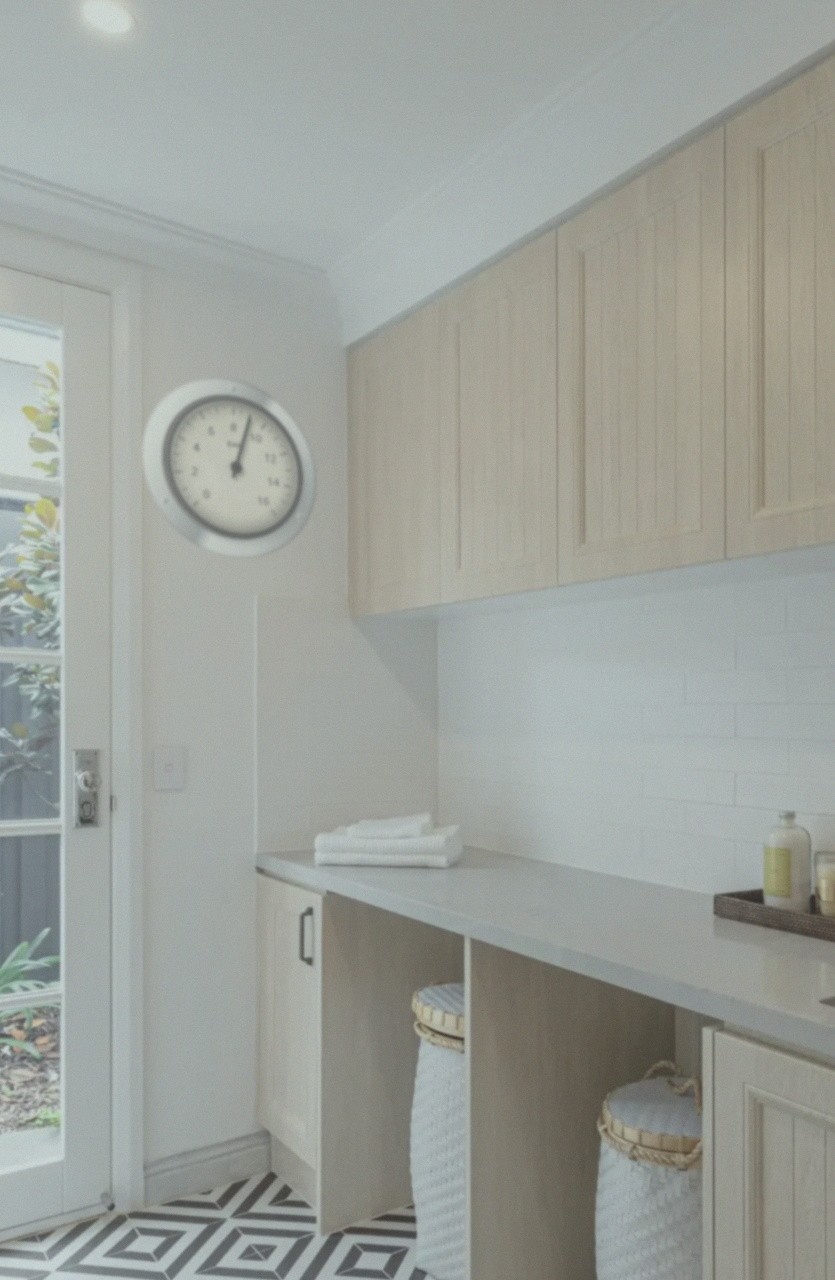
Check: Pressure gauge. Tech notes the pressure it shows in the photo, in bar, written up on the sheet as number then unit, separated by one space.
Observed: 9 bar
